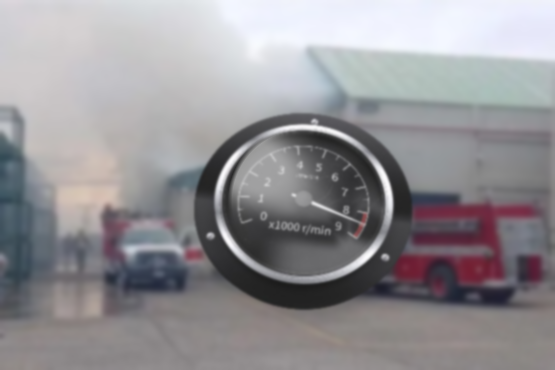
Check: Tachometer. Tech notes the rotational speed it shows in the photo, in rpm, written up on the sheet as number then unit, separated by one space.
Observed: 8500 rpm
